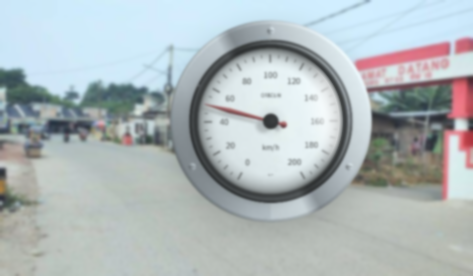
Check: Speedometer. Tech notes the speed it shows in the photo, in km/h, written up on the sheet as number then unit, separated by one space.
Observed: 50 km/h
